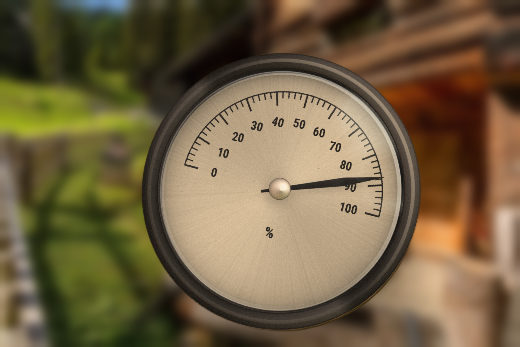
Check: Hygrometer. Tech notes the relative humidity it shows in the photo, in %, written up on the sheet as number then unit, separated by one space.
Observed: 88 %
